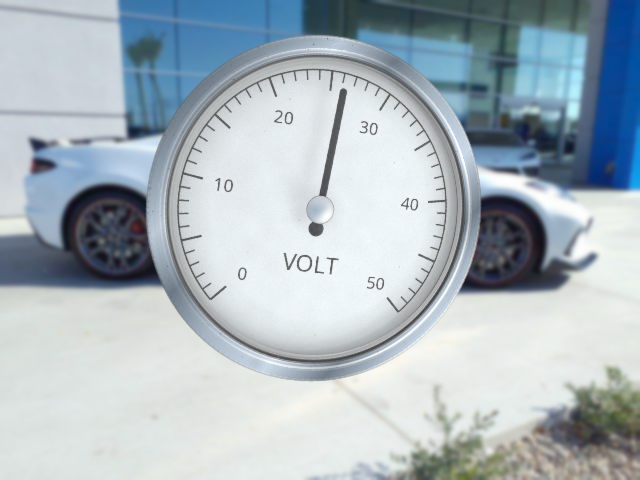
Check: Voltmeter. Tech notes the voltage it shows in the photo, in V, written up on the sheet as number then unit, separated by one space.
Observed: 26 V
